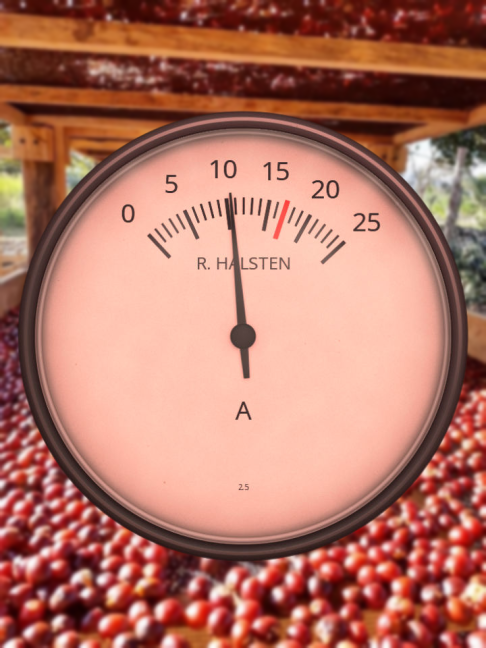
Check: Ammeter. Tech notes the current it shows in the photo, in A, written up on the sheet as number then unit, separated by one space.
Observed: 10.5 A
